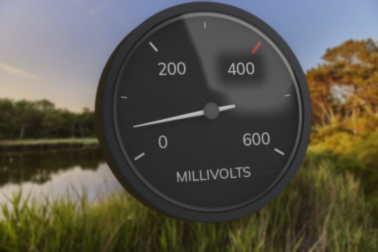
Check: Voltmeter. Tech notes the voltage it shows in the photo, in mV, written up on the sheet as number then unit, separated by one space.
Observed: 50 mV
